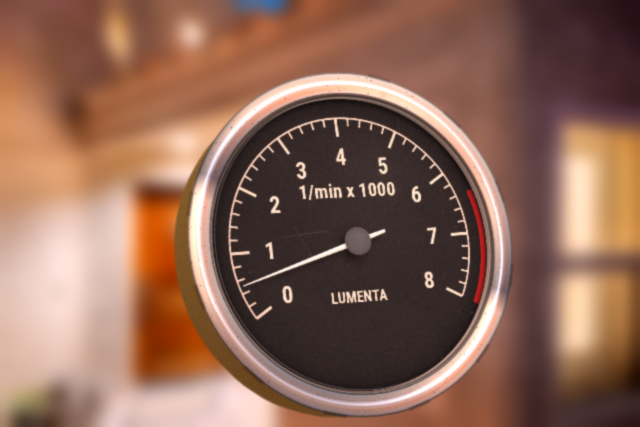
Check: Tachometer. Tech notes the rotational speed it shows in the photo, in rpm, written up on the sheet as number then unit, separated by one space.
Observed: 500 rpm
